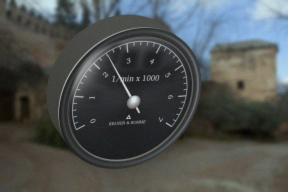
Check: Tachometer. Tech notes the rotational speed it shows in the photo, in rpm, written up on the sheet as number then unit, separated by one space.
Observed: 2400 rpm
